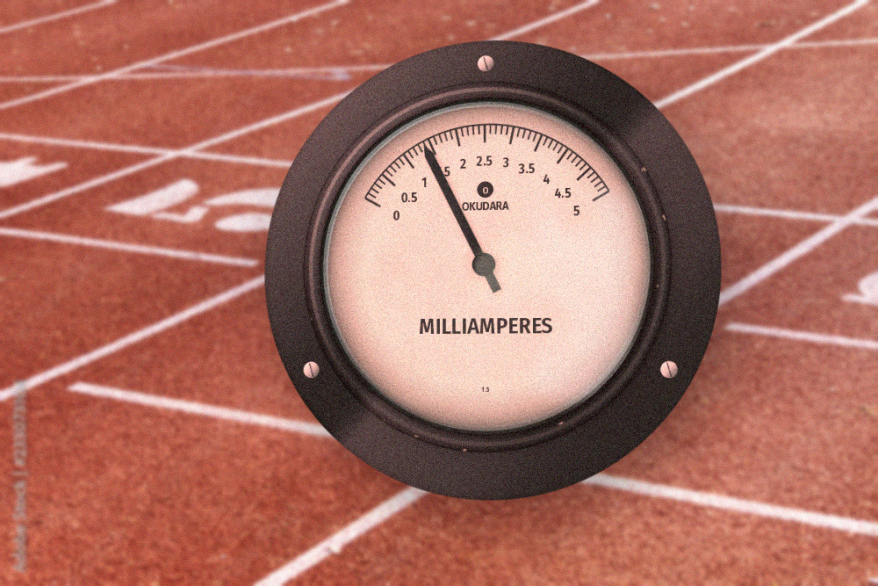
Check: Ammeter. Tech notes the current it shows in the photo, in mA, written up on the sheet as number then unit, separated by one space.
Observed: 1.4 mA
